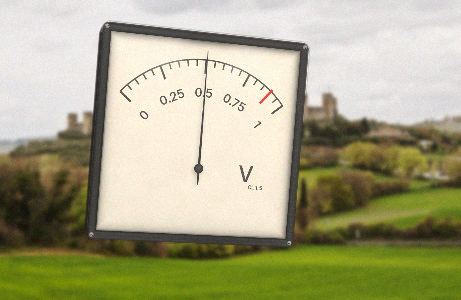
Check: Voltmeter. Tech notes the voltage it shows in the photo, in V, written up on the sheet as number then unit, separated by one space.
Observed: 0.5 V
